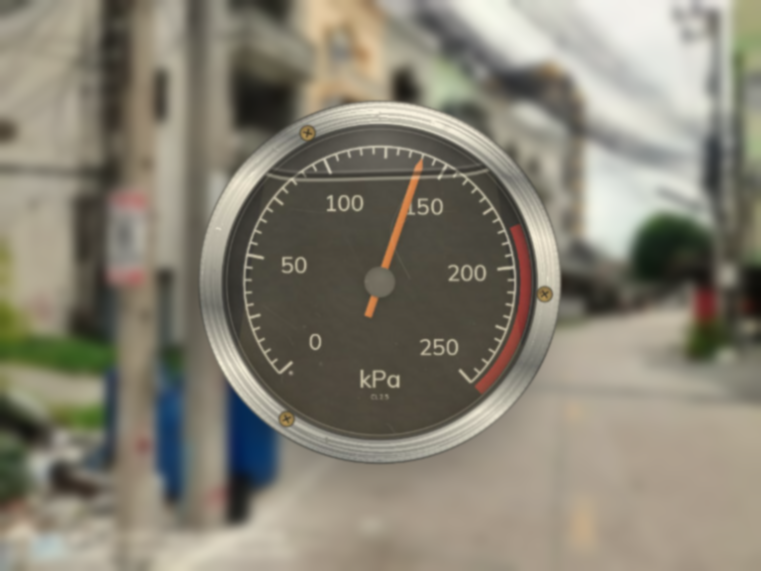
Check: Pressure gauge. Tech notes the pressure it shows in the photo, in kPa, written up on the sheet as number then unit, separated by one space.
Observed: 140 kPa
